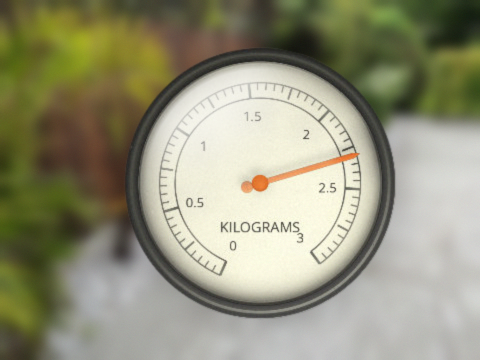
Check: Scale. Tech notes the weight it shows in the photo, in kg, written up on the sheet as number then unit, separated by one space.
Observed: 2.3 kg
